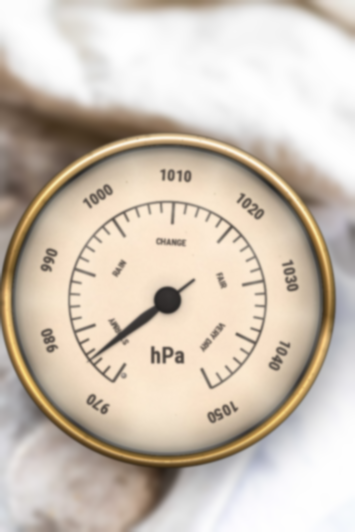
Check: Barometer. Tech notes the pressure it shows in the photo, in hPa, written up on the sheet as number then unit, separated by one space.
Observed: 975 hPa
